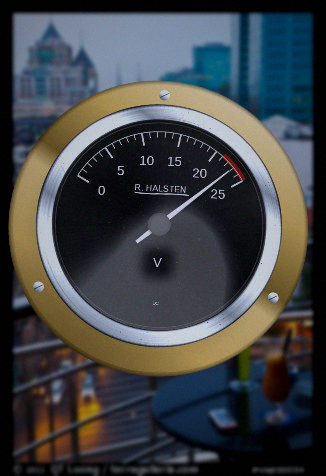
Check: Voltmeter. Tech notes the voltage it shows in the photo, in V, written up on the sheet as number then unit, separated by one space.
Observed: 23 V
